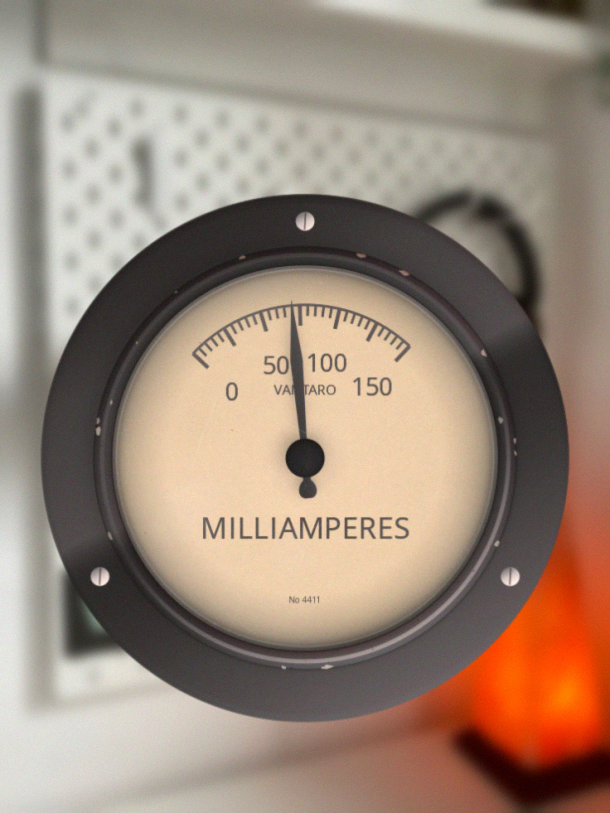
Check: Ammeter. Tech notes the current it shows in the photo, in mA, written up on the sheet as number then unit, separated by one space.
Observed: 70 mA
